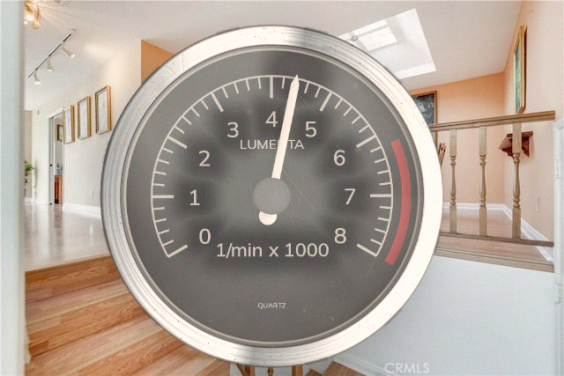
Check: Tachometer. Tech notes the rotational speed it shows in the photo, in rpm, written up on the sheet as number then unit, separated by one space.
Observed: 4400 rpm
